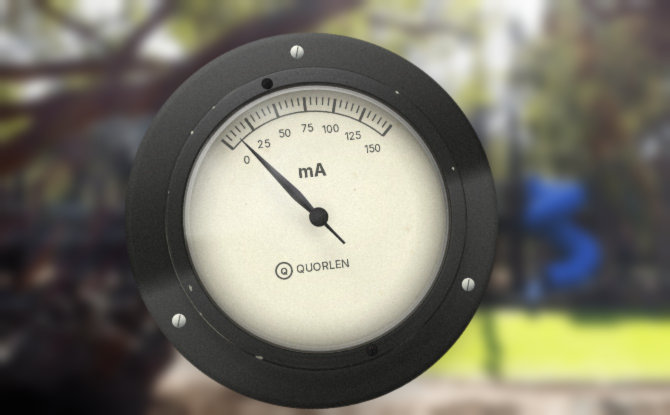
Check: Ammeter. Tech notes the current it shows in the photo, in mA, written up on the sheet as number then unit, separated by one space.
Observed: 10 mA
